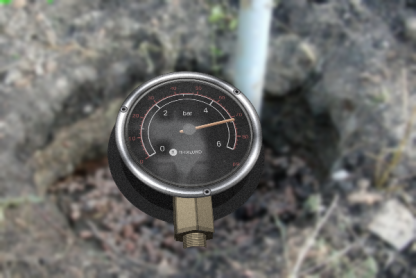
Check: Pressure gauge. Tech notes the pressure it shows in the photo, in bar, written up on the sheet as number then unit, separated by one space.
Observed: 5 bar
